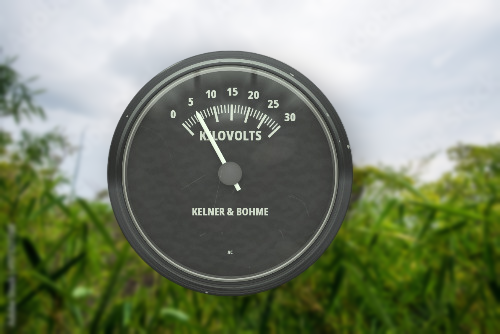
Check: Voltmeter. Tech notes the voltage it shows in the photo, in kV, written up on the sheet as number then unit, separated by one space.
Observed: 5 kV
